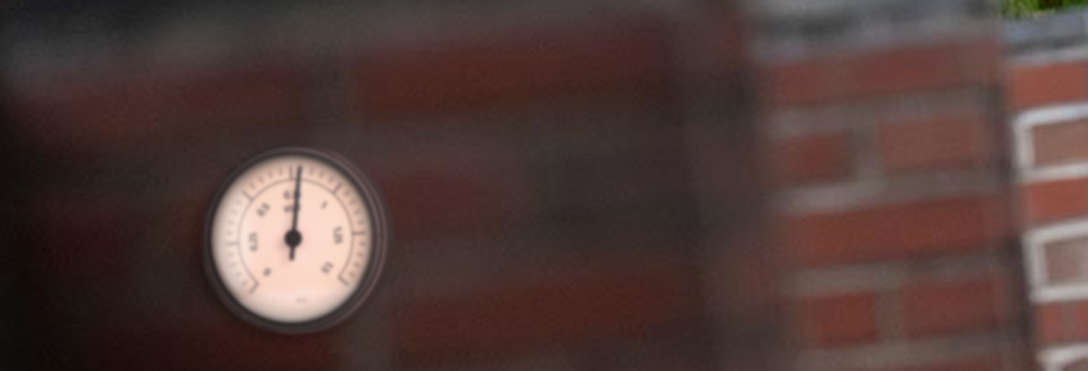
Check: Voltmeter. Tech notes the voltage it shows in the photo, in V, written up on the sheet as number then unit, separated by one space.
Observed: 0.8 V
